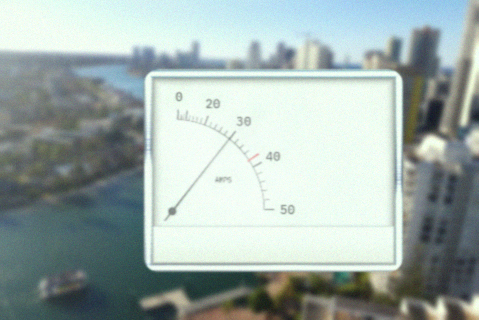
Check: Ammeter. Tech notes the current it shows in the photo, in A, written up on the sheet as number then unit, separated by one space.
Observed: 30 A
